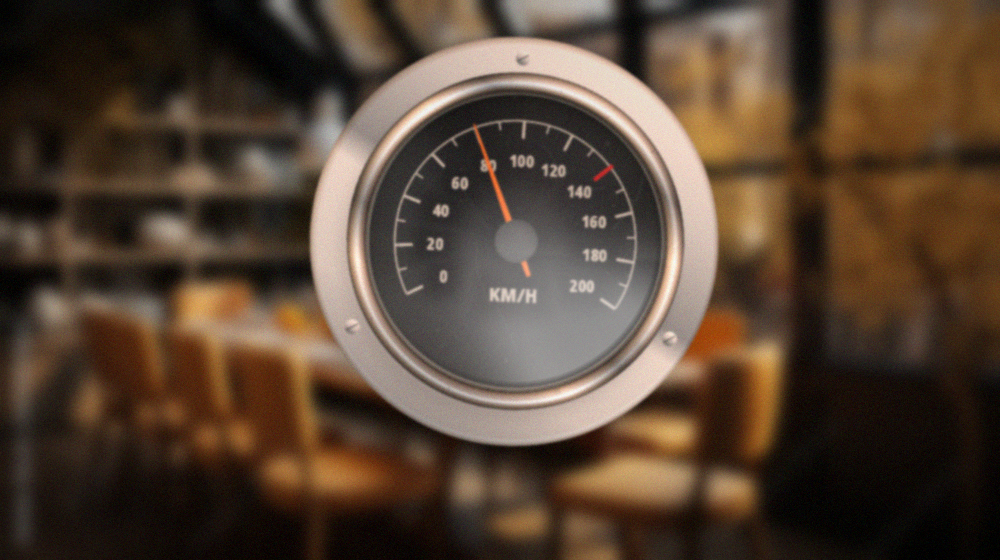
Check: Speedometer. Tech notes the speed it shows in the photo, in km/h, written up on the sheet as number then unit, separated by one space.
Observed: 80 km/h
